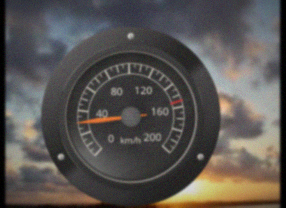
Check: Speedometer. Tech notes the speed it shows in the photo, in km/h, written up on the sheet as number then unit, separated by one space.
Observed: 30 km/h
